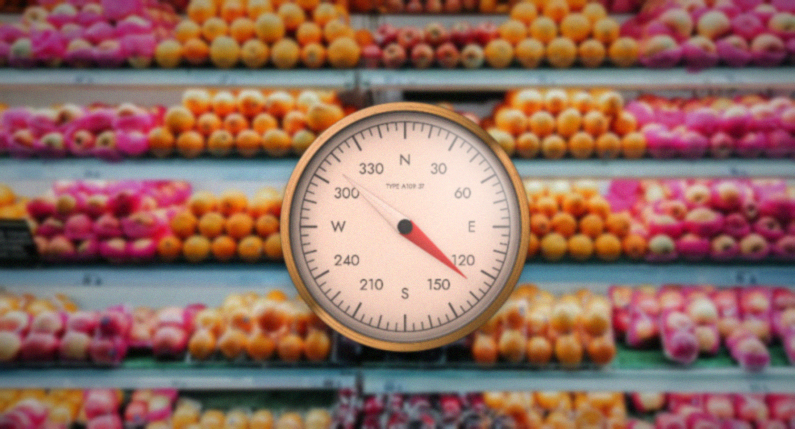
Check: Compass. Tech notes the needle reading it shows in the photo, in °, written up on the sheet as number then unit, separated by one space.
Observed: 130 °
